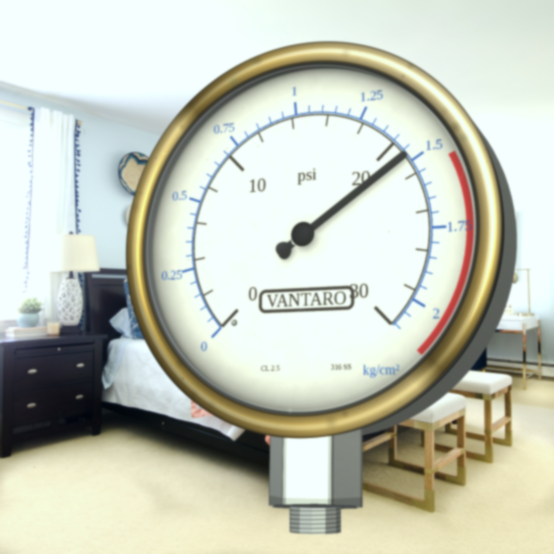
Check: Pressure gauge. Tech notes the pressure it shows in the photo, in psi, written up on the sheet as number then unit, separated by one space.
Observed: 21 psi
